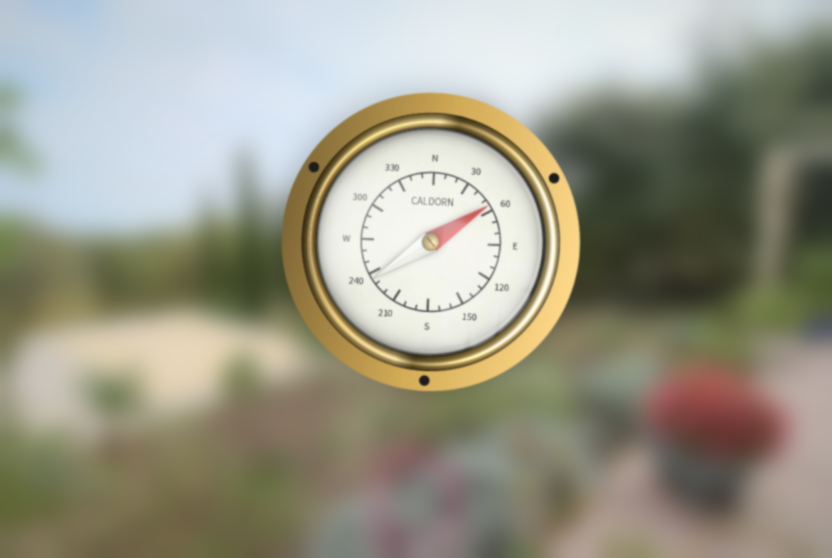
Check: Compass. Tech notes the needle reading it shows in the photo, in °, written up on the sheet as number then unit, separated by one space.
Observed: 55 °
